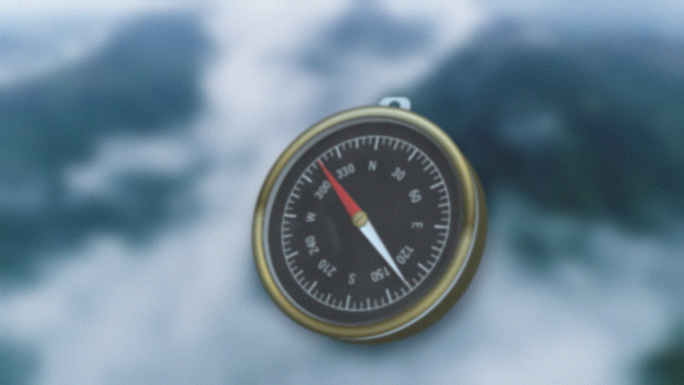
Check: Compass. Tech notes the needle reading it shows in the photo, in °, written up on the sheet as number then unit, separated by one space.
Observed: 315 °
